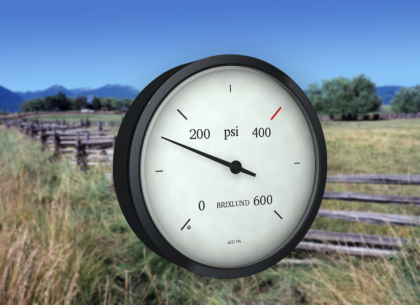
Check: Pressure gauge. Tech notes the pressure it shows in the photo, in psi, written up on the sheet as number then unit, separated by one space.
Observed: 150 psi
